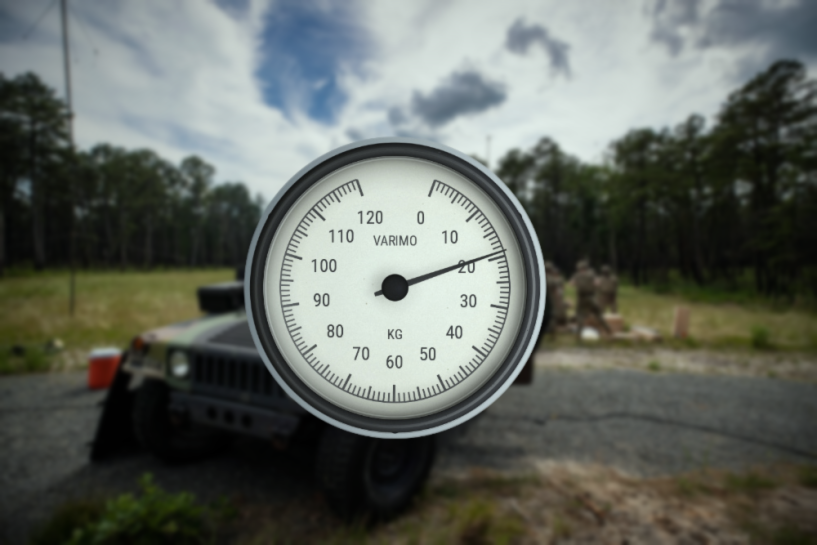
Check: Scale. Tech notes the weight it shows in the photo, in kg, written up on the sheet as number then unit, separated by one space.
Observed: 19 kg
